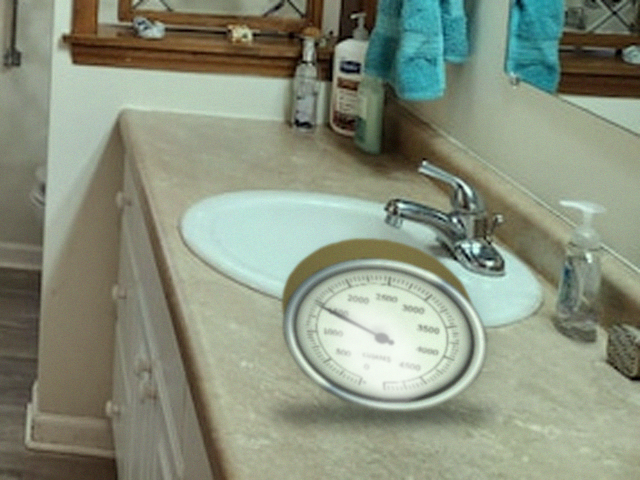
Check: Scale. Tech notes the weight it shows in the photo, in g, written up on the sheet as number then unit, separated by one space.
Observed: 1500 g
